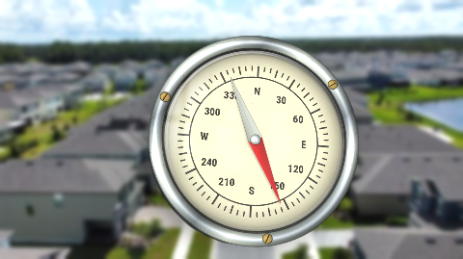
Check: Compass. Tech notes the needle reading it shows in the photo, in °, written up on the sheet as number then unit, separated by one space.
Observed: 155 °
